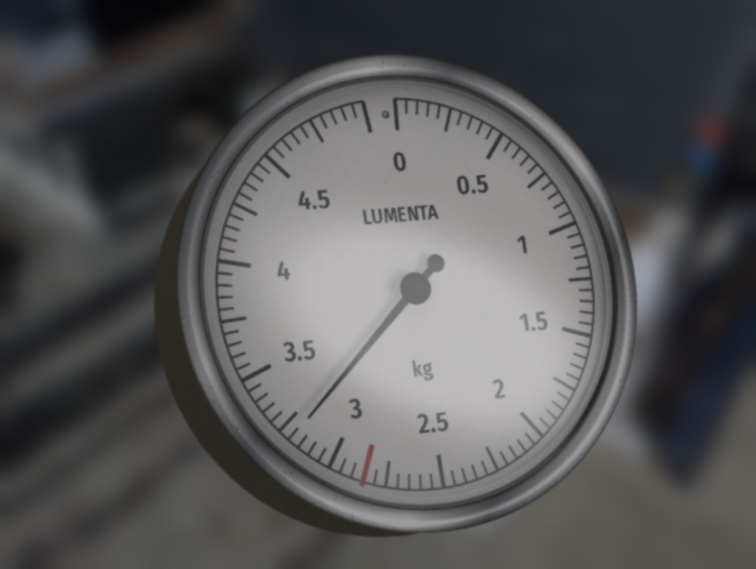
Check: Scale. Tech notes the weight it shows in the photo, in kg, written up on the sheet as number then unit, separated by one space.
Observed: 3.2 kg
